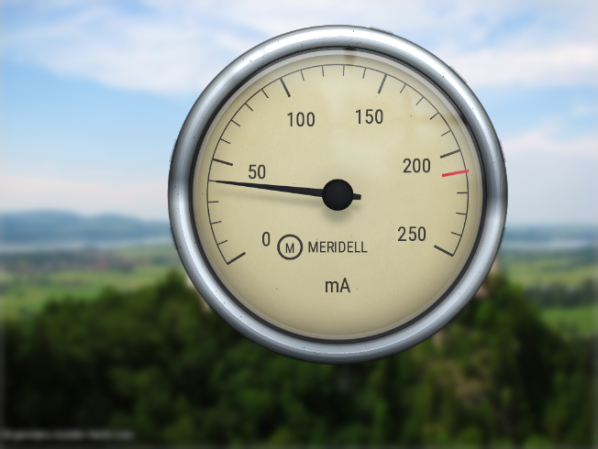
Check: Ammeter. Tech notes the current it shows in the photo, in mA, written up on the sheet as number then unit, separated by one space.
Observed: 40 mA
